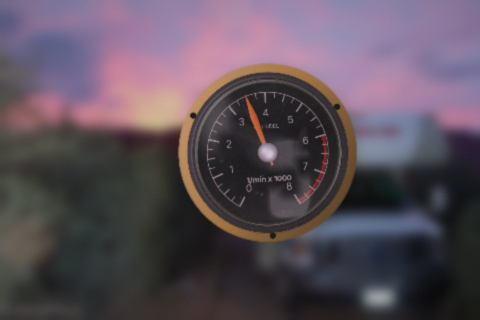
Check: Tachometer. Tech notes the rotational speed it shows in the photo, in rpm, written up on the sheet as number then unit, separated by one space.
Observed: 3500 rpm
